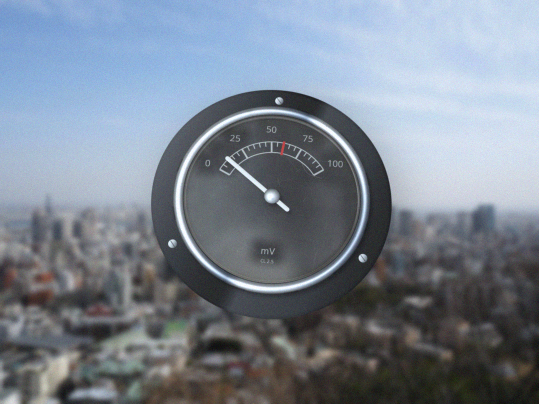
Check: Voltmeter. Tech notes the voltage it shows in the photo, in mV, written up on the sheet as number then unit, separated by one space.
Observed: 10 mV
